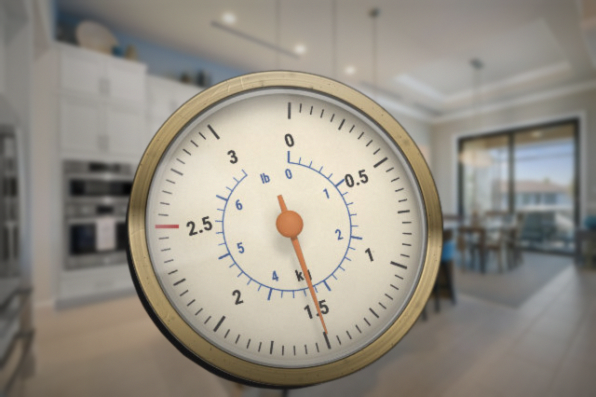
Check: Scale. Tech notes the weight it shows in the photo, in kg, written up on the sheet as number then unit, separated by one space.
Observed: 1.5 kg
